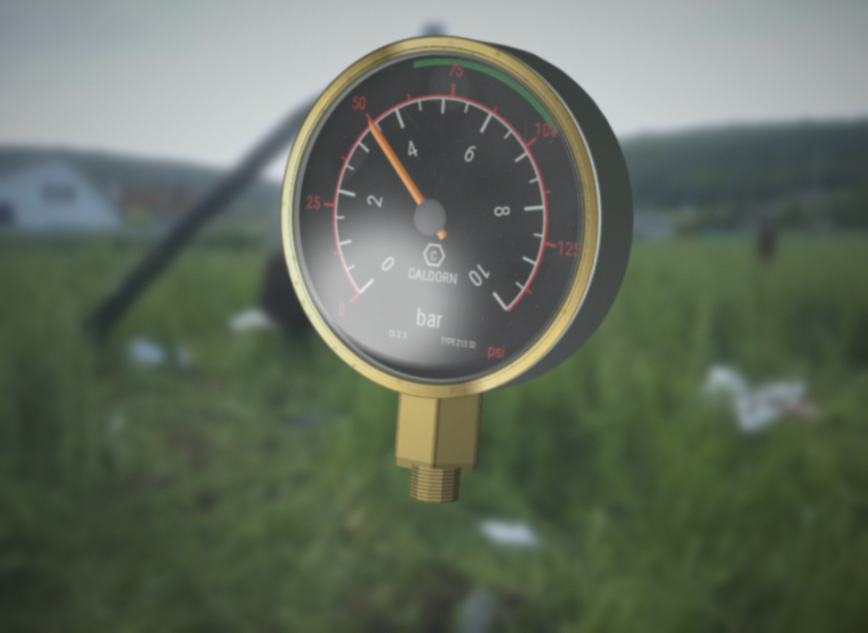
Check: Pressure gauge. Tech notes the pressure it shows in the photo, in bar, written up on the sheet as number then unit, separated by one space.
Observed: 3.5 bar
